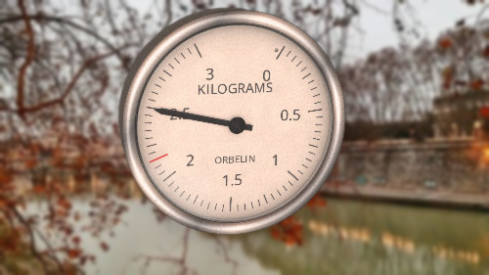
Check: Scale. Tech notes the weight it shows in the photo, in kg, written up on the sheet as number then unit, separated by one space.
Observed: 2.5 kg
